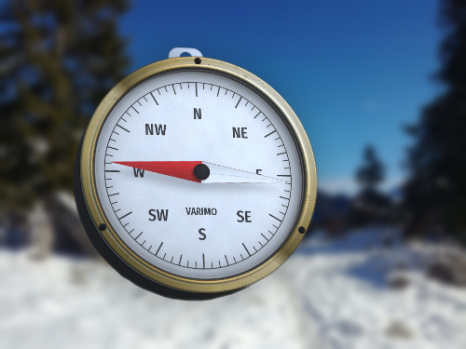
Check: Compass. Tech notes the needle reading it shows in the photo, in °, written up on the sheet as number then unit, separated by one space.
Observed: 275 °
